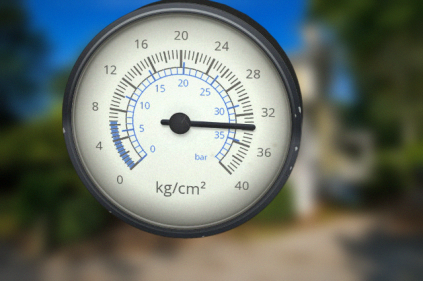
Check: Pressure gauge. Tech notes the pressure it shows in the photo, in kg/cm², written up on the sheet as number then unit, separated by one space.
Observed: 33.5 kg/cm²
